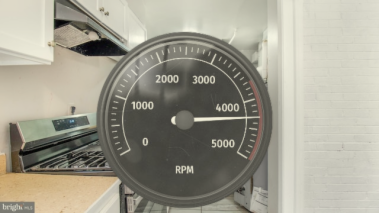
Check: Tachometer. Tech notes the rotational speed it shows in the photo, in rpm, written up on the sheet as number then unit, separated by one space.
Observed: 4300 rpm
